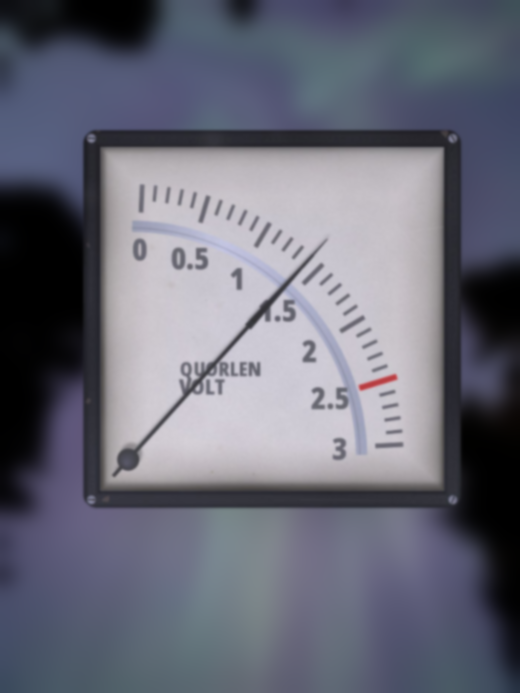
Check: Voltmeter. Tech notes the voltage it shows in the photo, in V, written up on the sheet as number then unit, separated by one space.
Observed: 1.4 V
